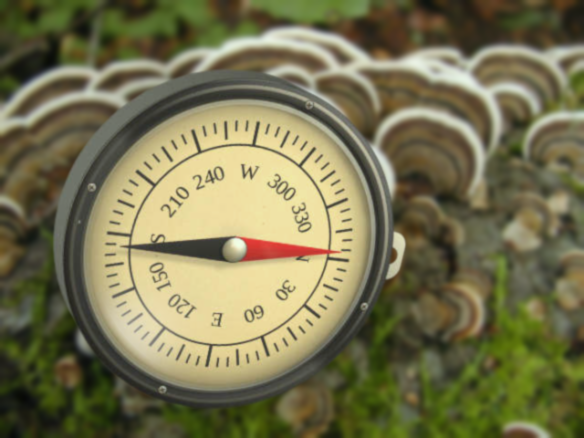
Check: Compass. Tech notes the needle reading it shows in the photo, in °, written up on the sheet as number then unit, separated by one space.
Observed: 355 °
